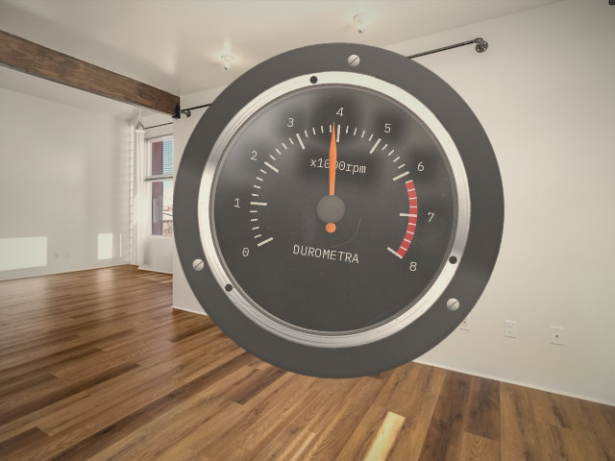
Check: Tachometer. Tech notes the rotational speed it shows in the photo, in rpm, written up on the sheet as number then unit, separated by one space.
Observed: 3900 rpm
